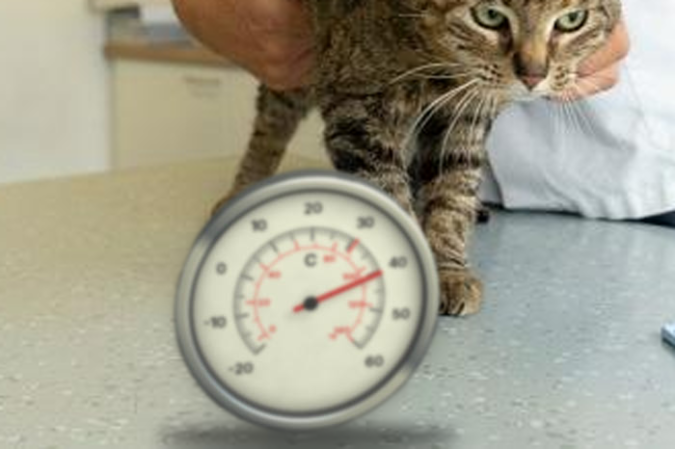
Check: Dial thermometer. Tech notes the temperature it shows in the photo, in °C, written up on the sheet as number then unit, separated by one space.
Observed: 40 °C
